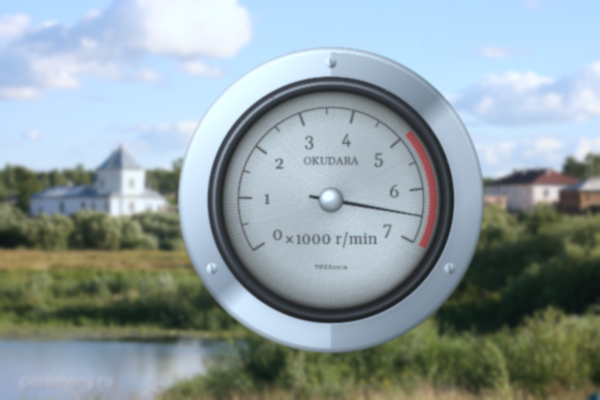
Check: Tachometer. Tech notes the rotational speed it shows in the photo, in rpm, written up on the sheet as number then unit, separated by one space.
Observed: 6500 rpm
